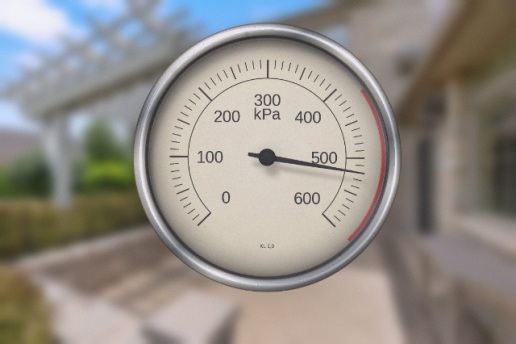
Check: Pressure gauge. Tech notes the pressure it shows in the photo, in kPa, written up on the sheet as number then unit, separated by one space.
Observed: 520 kPa
